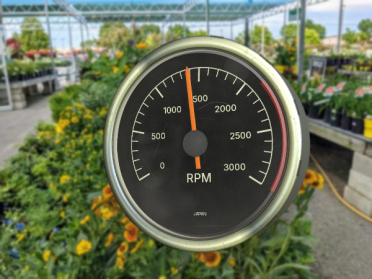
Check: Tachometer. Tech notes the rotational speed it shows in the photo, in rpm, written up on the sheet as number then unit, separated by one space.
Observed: 1400 rpm
